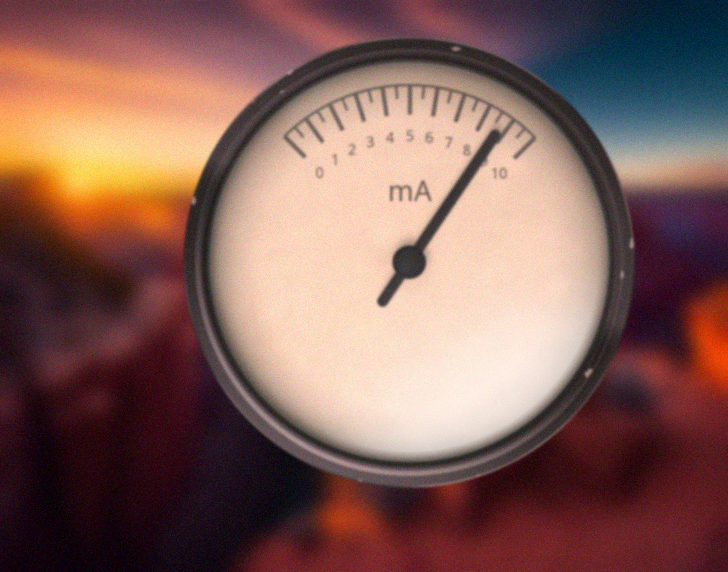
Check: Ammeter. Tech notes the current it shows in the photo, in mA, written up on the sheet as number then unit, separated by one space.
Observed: 8.75 mA
